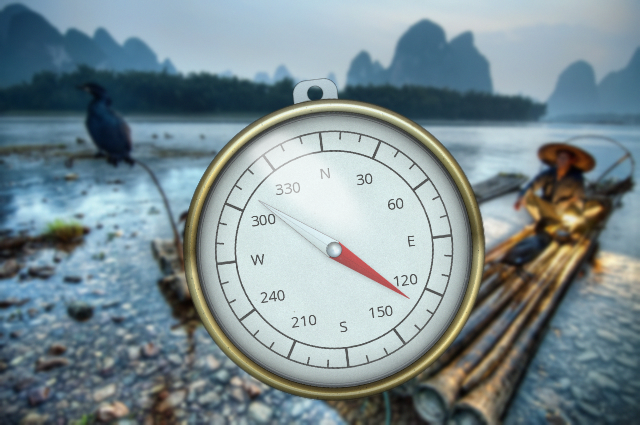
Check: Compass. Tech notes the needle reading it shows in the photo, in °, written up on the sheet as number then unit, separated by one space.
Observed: 130 °
